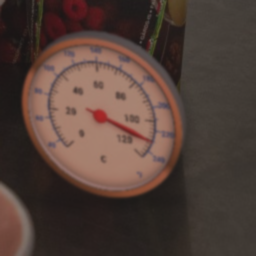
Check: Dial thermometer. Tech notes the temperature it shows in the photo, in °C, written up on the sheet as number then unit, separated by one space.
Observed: 110 °C
